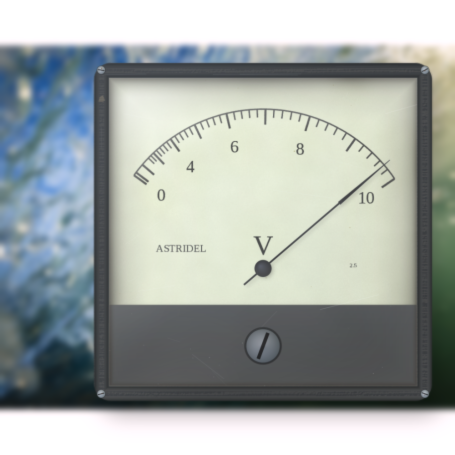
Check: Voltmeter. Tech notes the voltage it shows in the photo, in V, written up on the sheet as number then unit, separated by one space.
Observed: 9.7 V
